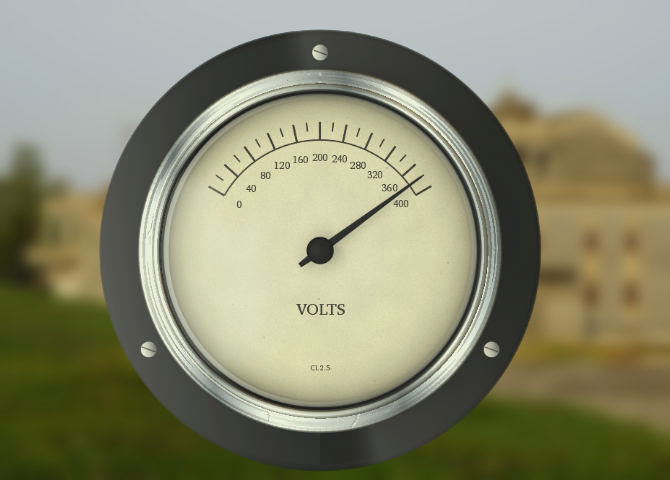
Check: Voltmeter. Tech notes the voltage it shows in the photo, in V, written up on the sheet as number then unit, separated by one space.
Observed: 380 V
